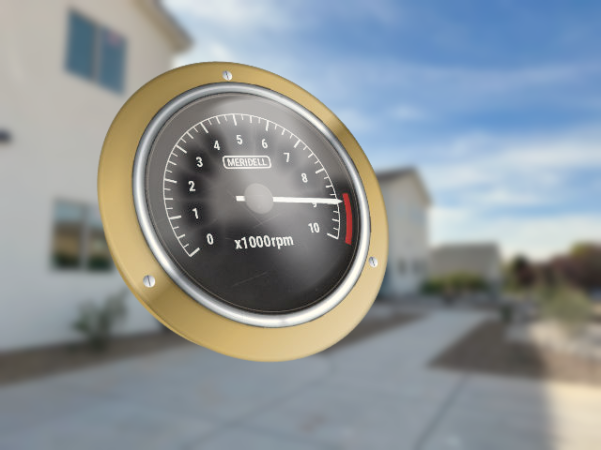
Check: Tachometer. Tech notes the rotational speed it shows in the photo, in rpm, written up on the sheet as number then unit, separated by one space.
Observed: 9000 rpm
